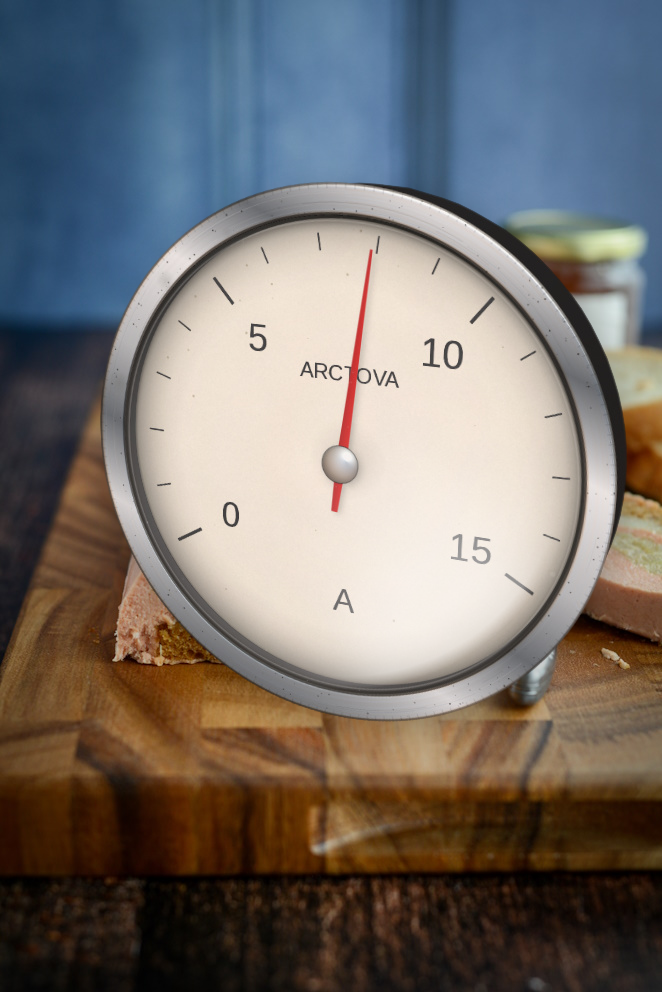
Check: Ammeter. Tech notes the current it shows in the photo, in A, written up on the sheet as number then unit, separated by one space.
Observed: 8 A
